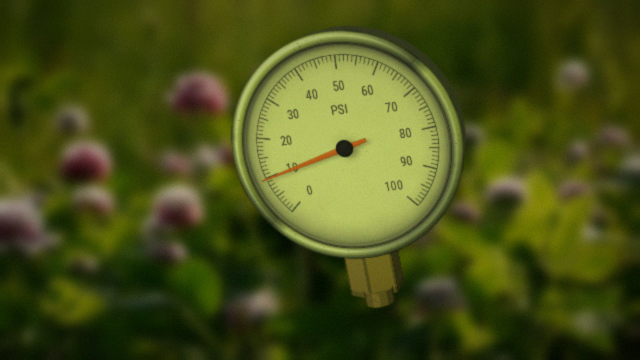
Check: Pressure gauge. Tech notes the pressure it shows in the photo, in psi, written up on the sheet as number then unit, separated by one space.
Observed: 10 psi
